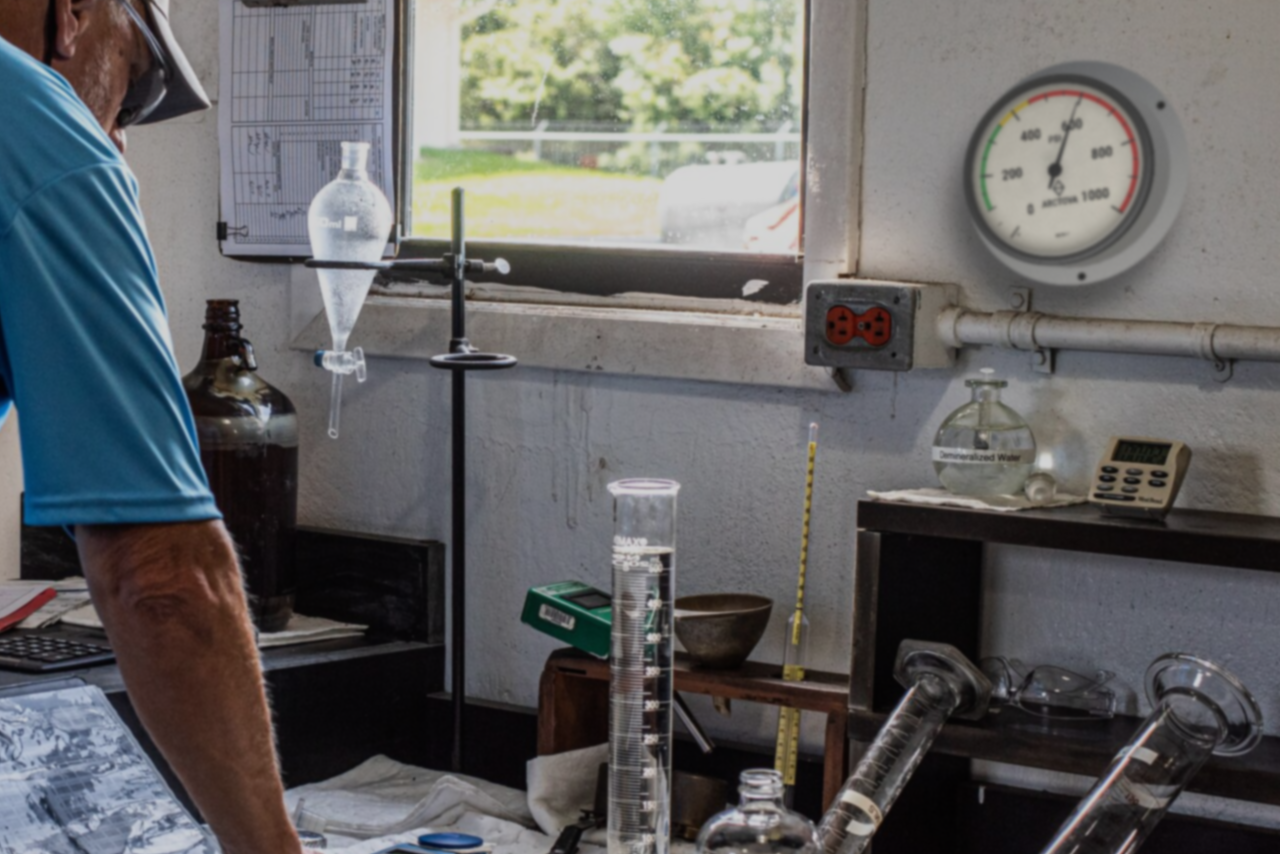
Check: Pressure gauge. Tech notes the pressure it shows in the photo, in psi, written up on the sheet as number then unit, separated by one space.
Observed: 600 psi
